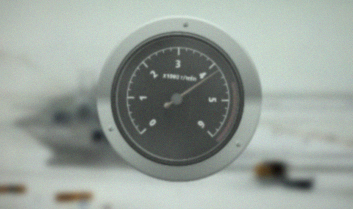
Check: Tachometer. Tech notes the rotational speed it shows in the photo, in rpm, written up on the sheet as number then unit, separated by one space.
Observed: 4200 rpm
